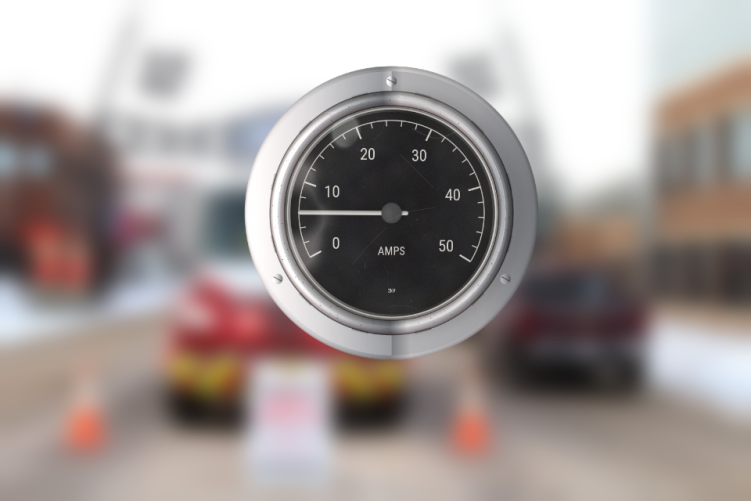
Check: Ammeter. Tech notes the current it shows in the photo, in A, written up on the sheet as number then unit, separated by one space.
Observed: 6 A
